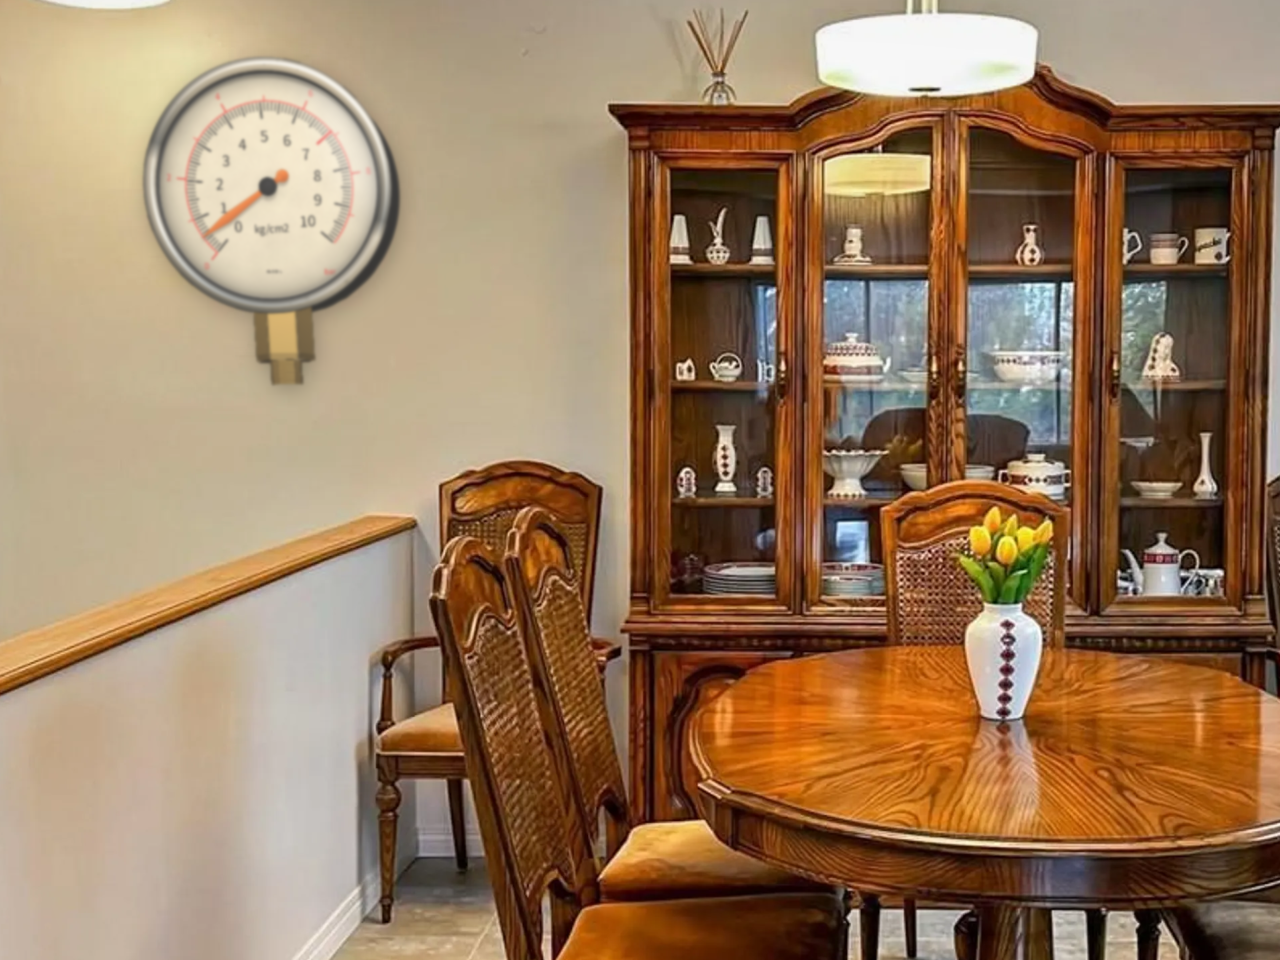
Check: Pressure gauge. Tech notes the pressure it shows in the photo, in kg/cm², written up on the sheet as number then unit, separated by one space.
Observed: 0.5 kg/cm²
